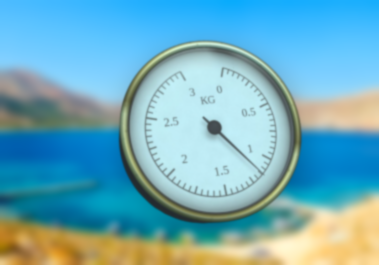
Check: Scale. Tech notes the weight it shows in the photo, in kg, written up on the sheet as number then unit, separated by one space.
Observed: 1.15 kg
